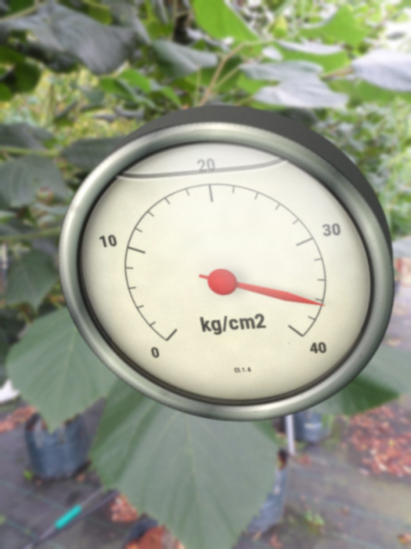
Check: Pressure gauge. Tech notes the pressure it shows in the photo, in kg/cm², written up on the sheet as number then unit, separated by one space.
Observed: 36 kg/cm²
